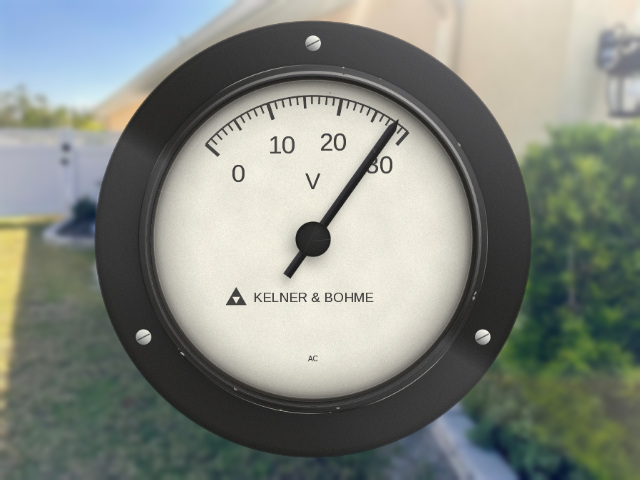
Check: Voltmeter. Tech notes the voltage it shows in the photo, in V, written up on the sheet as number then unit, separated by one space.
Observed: 28 V
